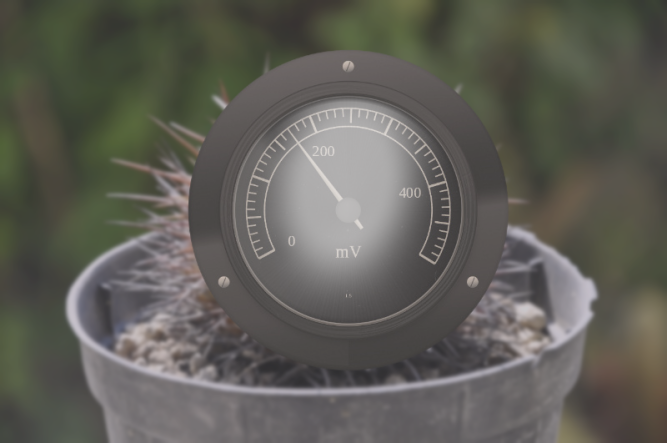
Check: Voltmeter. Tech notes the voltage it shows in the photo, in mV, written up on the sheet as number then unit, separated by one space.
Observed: 170 mV
